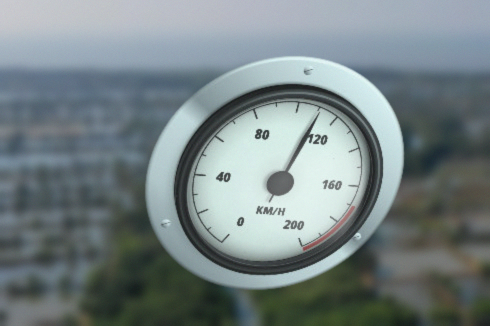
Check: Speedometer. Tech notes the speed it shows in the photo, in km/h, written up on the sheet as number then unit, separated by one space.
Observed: 110 km/h
